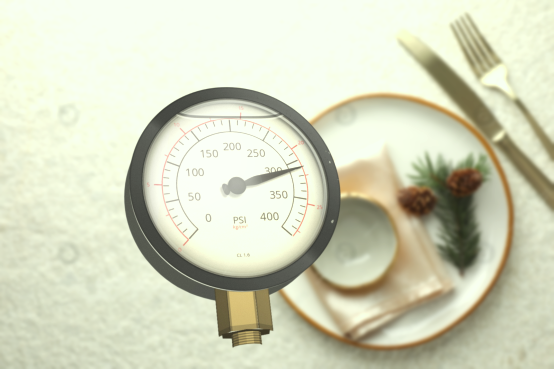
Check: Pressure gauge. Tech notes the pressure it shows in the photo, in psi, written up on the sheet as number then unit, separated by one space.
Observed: 310 psi
